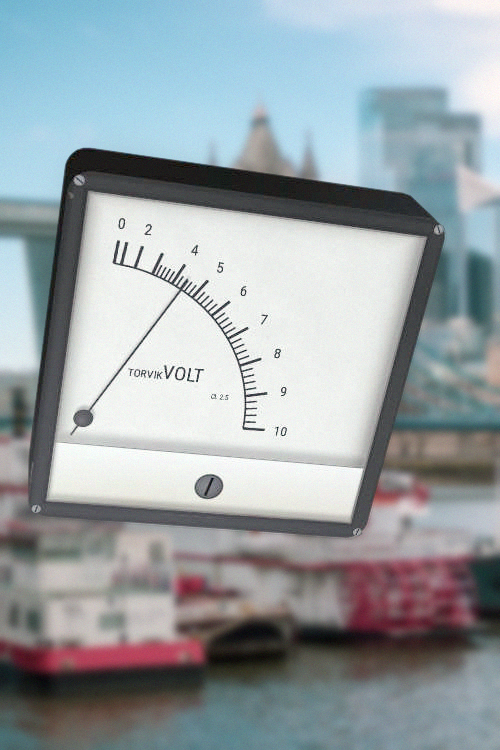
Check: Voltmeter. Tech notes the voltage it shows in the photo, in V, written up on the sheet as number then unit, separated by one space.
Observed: 4.4 V
